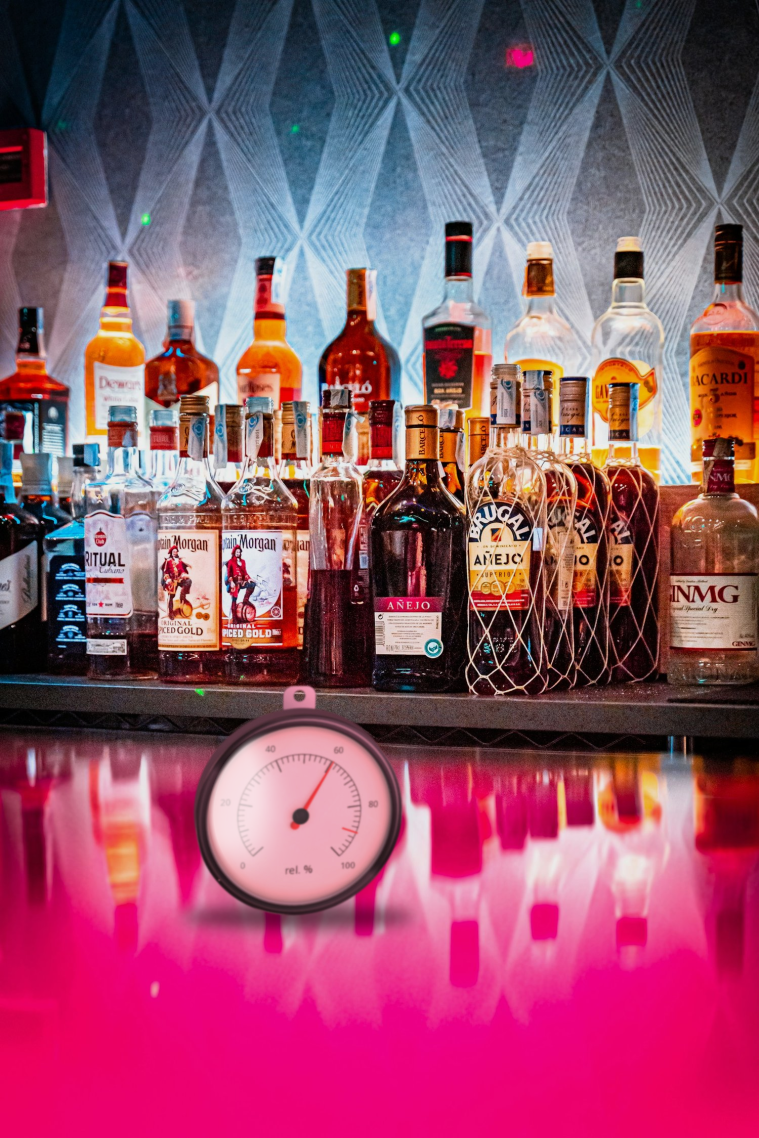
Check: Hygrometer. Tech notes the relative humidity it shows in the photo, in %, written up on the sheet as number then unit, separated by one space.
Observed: 60 %
